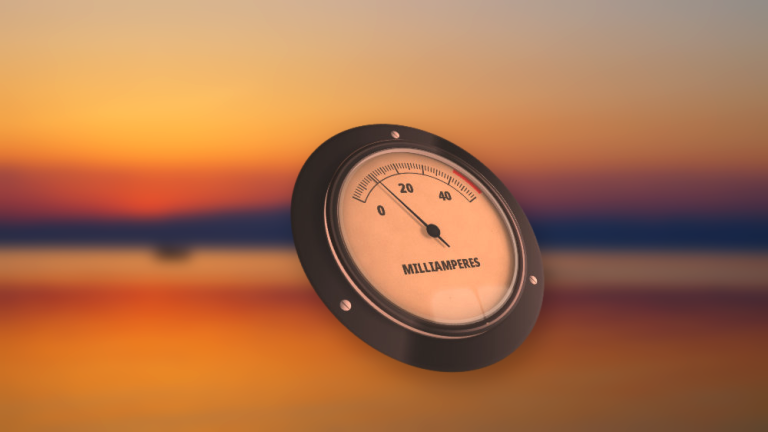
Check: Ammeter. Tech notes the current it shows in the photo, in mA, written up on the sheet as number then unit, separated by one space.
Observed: 10 mA
